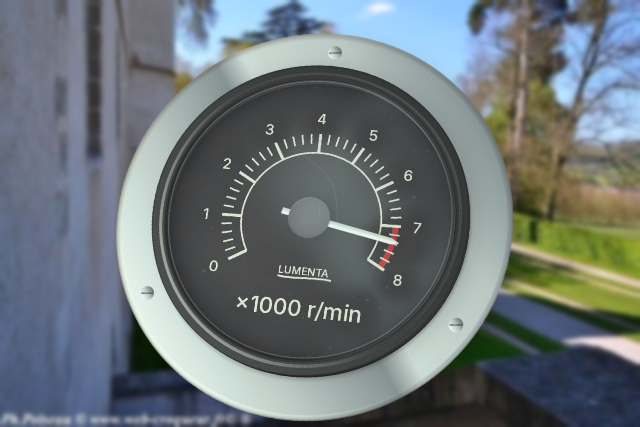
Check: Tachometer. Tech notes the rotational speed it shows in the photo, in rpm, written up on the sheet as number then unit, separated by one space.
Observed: 7400 rpm
